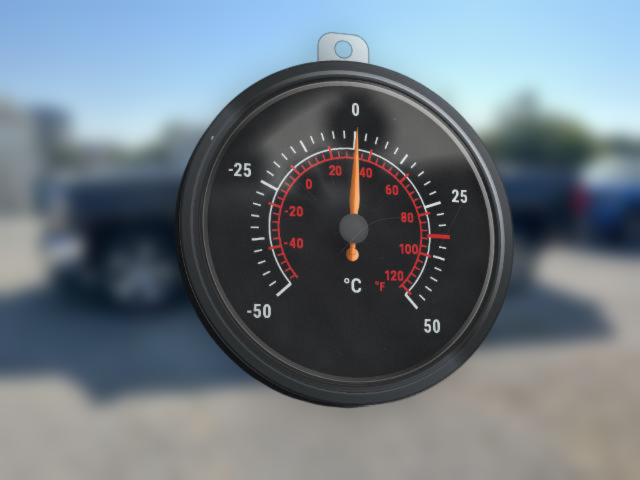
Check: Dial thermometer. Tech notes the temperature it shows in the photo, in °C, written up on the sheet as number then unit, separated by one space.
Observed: 0 °C
